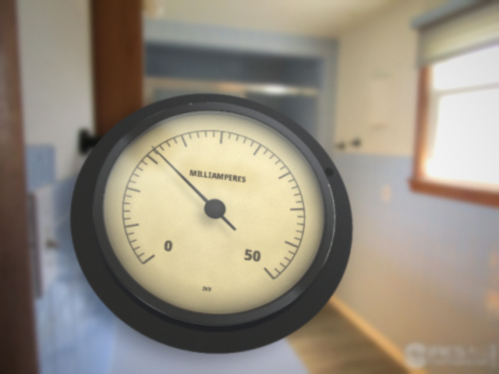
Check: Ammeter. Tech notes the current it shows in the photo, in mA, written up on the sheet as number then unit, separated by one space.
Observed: 16 mA
